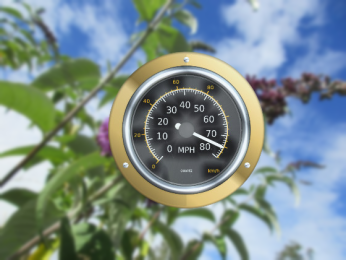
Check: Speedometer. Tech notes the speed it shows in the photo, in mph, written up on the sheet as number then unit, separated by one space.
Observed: 75 mph
